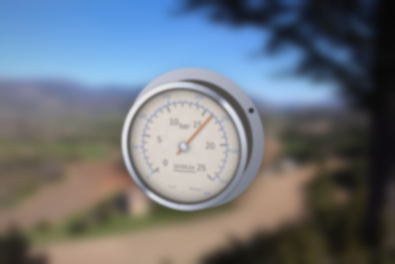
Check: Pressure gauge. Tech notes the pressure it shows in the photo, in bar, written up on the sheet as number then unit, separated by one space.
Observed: 16 bar
